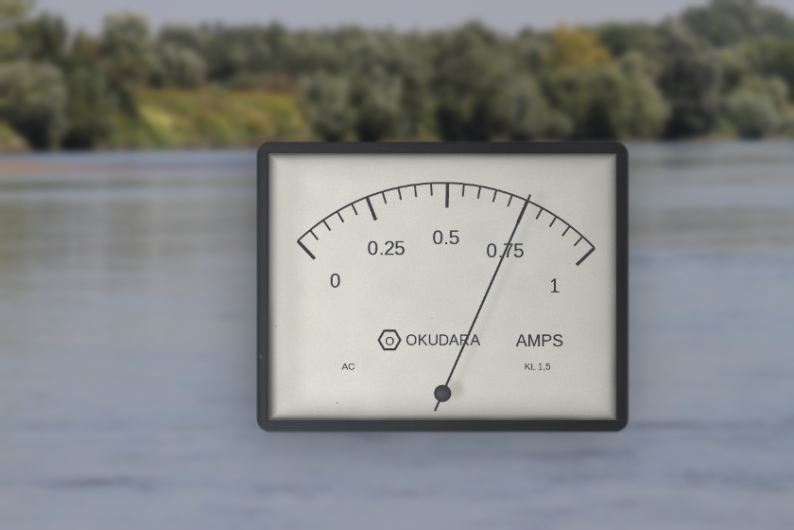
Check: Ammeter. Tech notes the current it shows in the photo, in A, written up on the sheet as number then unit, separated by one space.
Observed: 0.75 A
